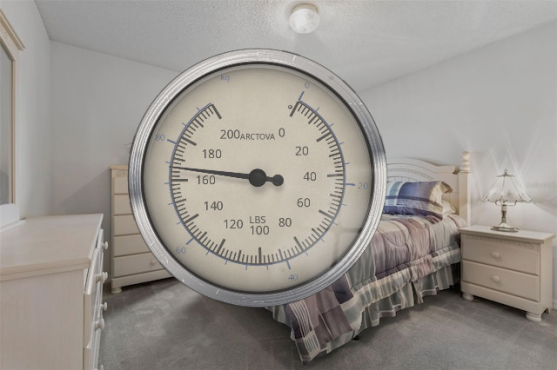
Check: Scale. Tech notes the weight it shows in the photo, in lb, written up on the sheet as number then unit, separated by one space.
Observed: 166 lb
